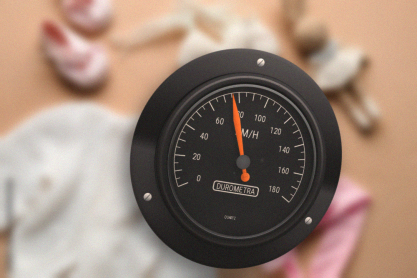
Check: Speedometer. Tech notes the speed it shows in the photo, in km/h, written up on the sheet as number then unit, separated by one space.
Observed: 75 km/h
